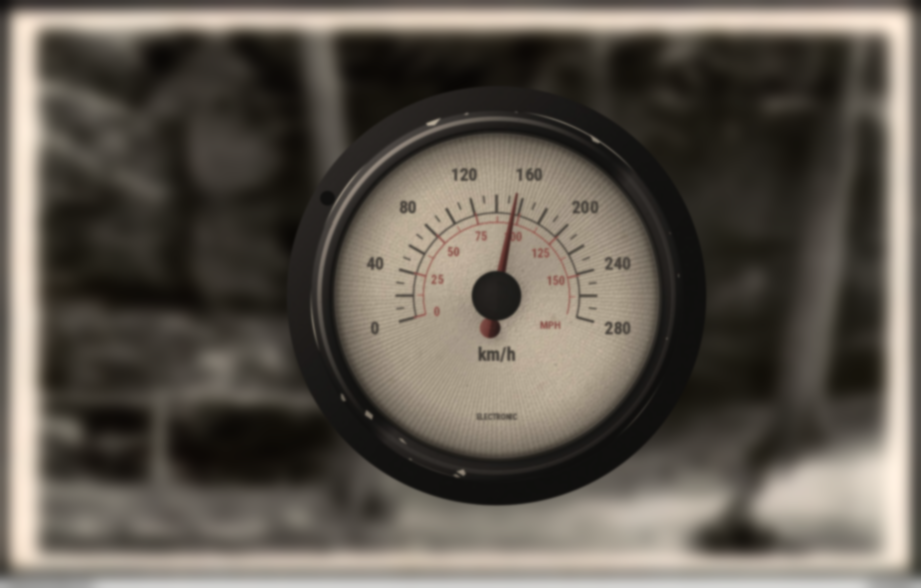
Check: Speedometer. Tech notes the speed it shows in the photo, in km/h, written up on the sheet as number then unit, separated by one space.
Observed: 155 km/h
